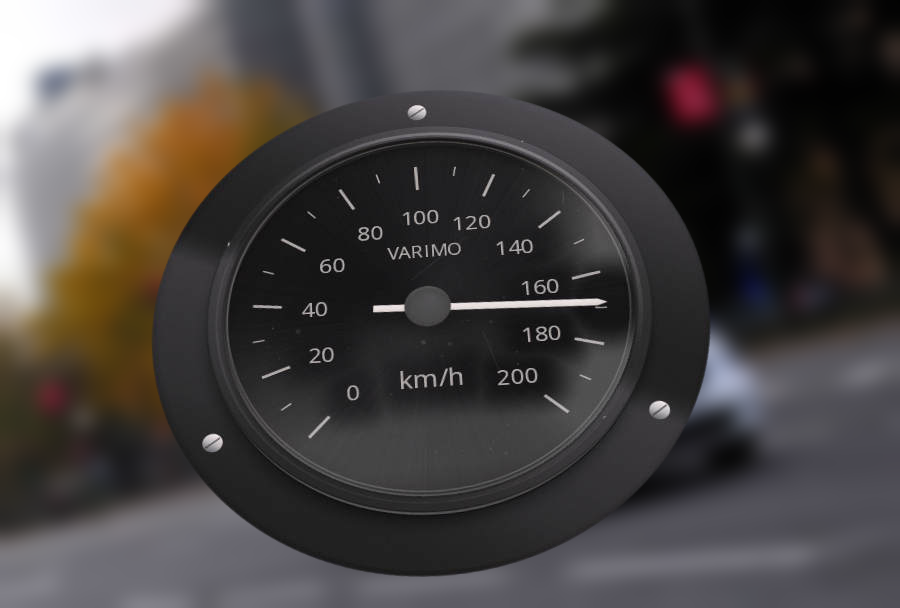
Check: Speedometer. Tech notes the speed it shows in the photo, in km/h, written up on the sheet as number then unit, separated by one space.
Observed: 170 km/h
